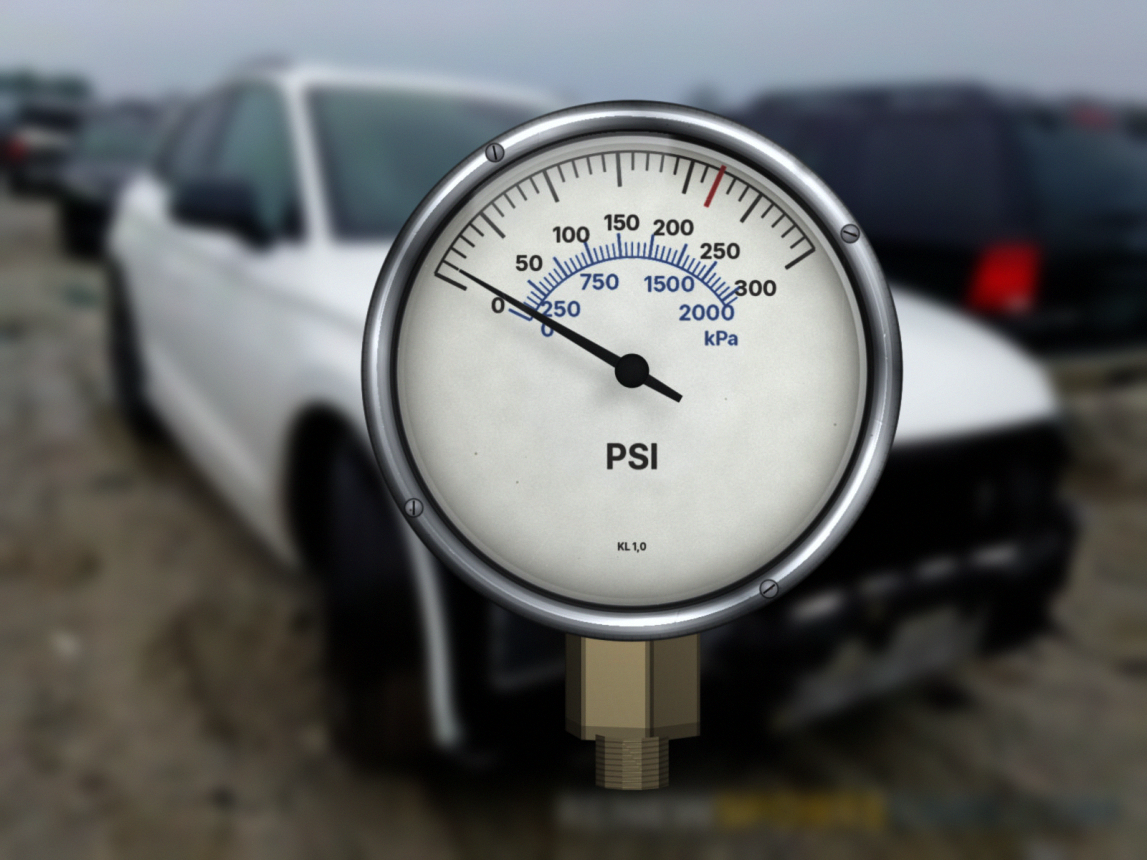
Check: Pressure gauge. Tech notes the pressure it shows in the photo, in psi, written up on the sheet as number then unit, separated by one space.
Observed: 10 psi
